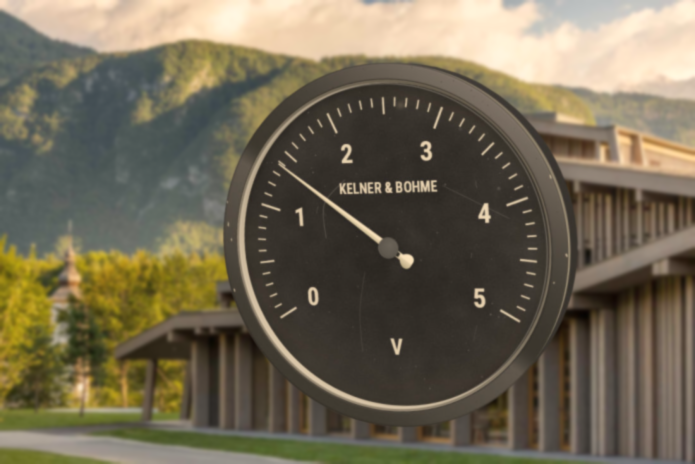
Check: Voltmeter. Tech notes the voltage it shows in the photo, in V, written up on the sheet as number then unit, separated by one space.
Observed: 1.4 V
